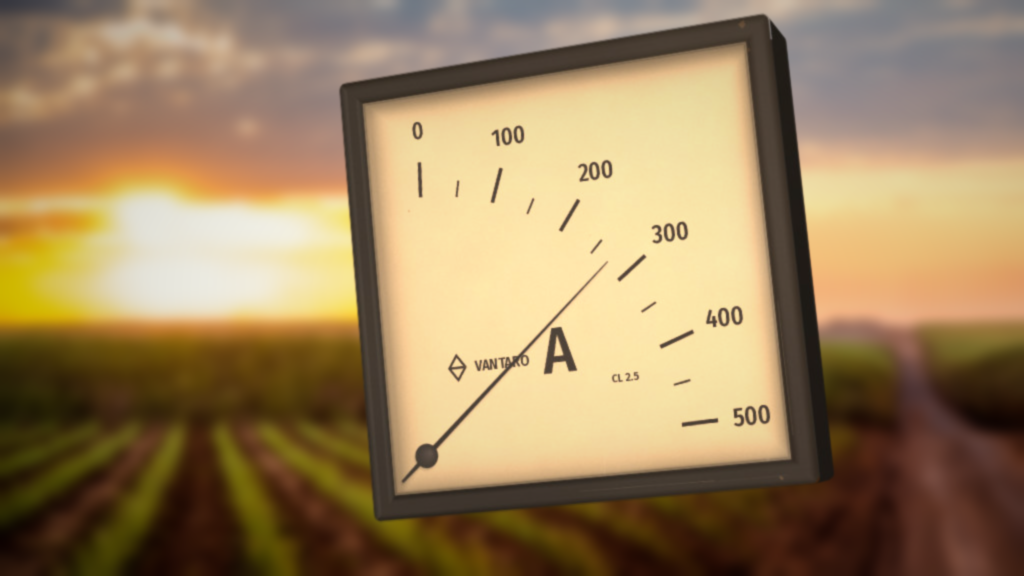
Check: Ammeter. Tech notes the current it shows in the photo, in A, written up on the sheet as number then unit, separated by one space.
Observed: 275 A
